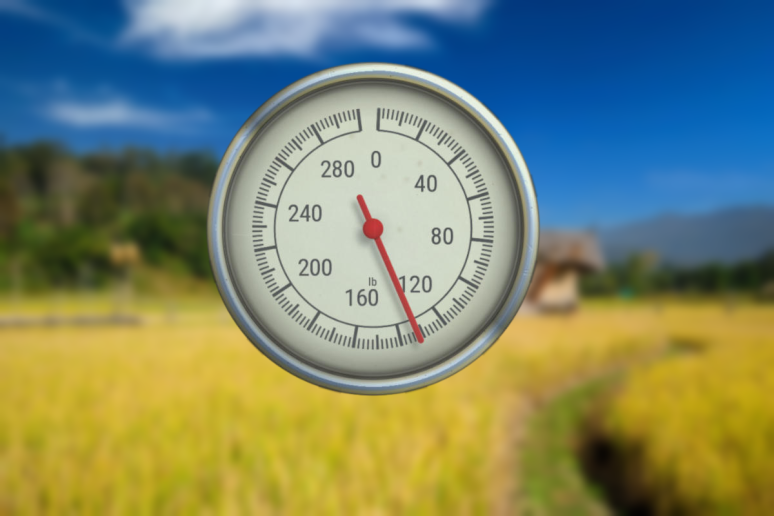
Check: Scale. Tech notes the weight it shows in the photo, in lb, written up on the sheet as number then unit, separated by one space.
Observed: 132 lb
